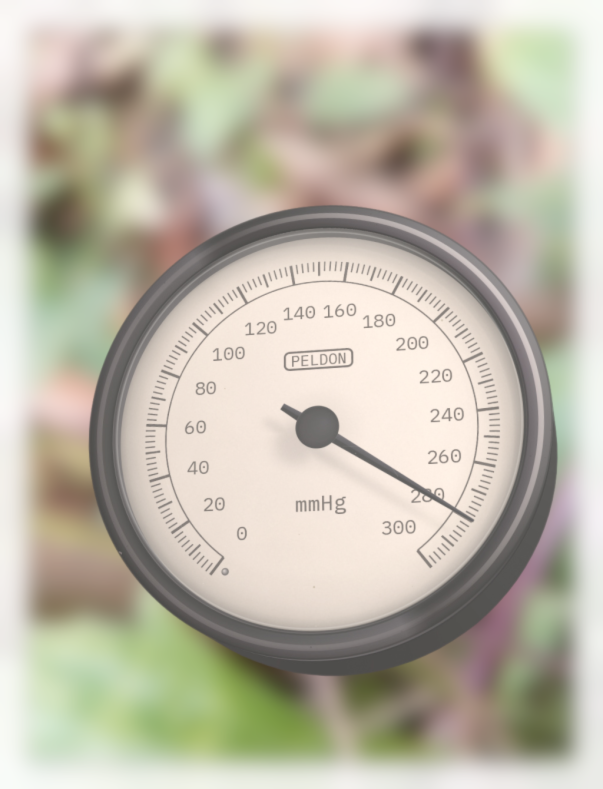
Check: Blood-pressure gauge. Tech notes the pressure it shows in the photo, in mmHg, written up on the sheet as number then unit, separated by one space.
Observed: 280 mmHg
